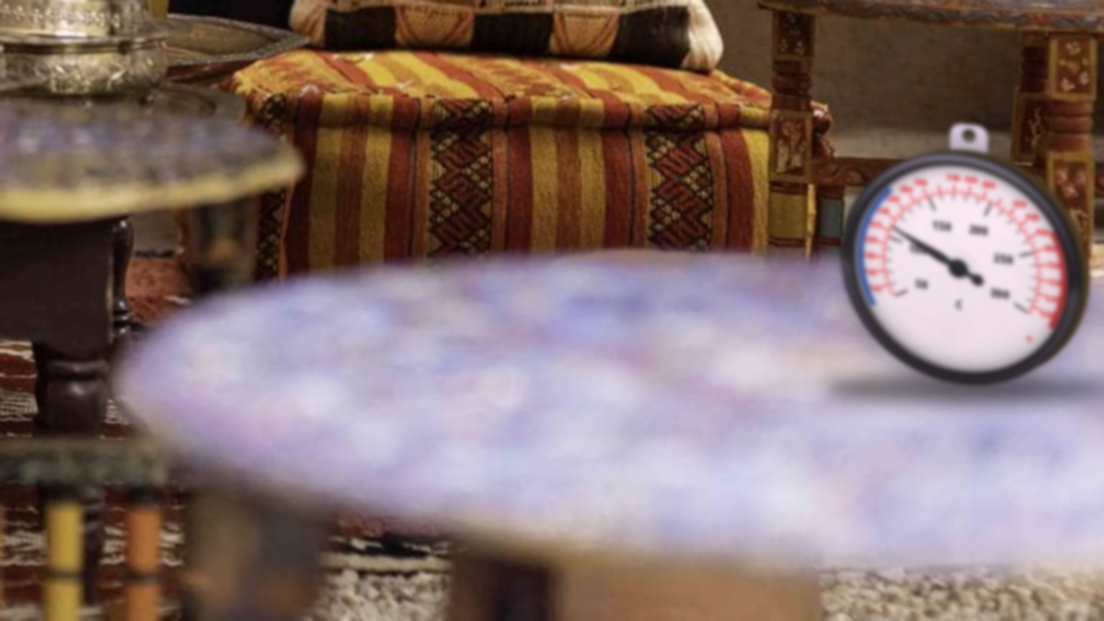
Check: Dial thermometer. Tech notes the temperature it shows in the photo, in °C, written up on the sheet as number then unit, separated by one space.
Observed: 110 °C
